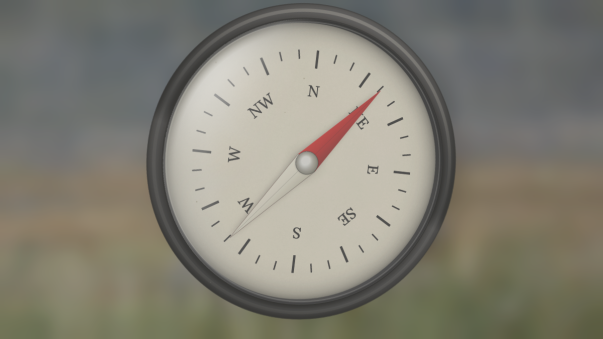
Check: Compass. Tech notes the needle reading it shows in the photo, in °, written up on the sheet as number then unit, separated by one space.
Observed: 40 °
